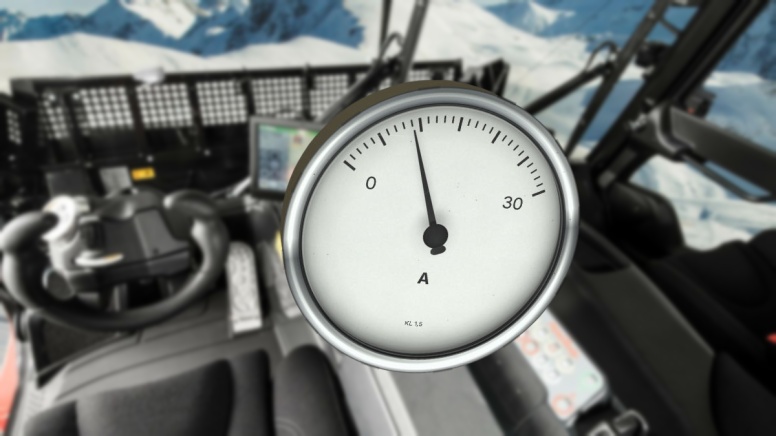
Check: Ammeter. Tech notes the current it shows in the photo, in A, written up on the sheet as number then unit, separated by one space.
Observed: 9 A
